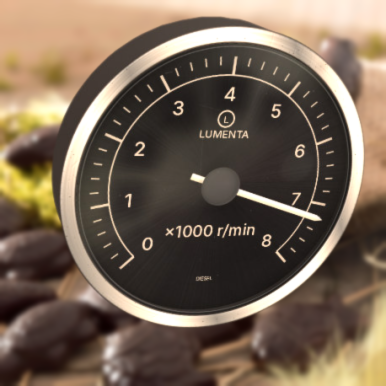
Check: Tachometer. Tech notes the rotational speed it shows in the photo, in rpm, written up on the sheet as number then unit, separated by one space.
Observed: 7200 rpm
